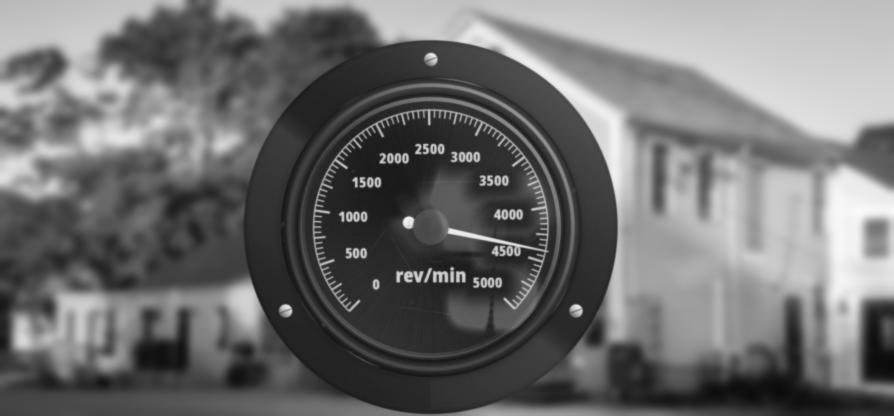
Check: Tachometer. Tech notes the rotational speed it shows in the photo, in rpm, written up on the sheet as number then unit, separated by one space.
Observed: 4400 rpm
